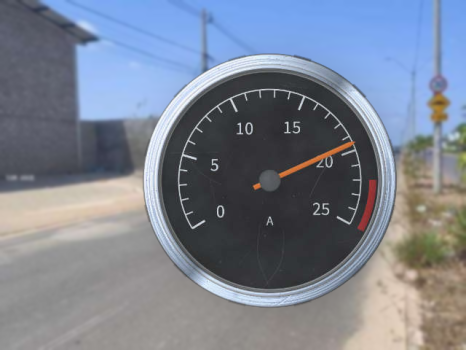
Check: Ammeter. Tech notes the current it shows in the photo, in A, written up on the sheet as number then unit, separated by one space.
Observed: 19.5 A
